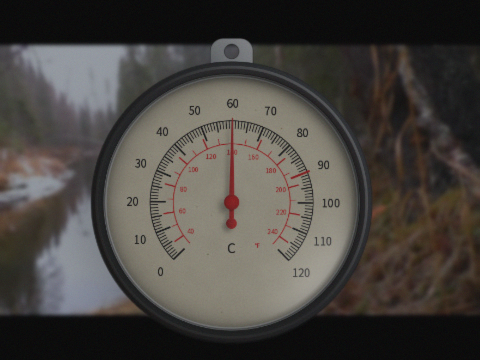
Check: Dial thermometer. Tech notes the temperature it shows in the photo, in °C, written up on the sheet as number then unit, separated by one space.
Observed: 60 °C
